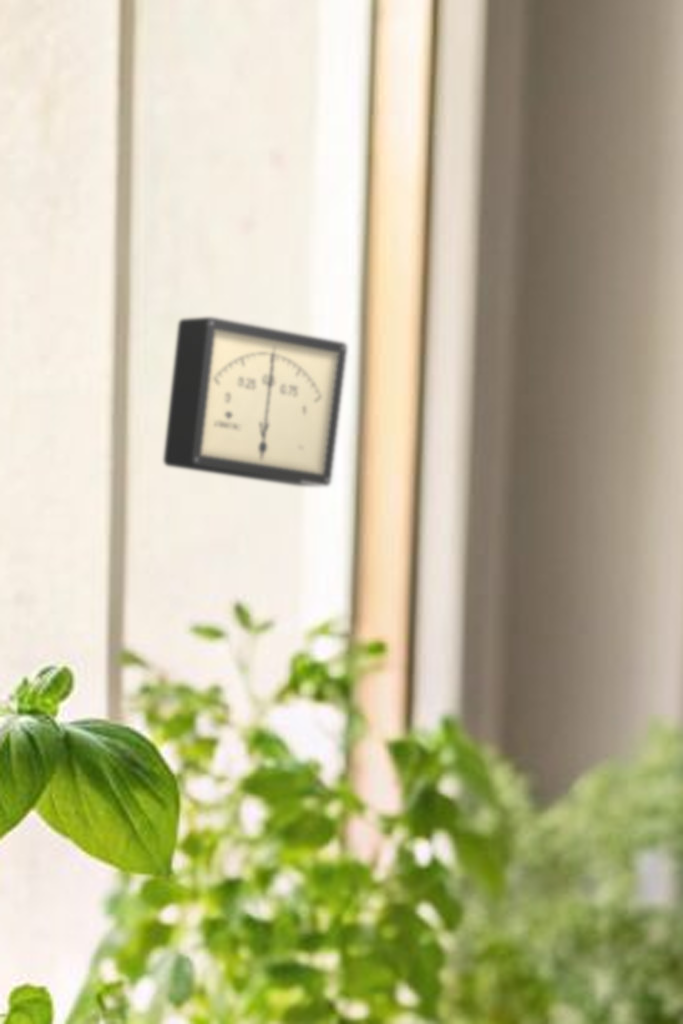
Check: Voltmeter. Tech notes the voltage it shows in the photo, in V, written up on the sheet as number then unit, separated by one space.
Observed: 0.5 V
